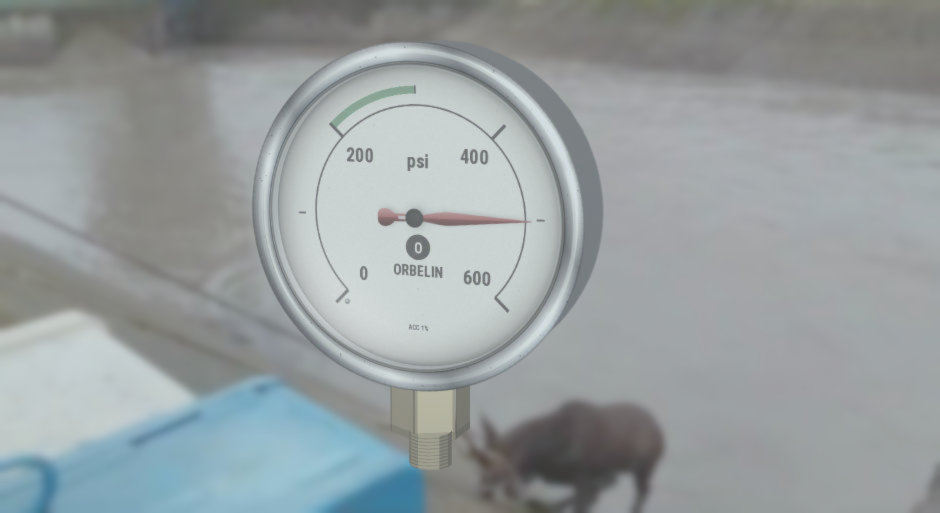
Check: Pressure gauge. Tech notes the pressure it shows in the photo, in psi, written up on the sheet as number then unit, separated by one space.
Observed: 500 psi
